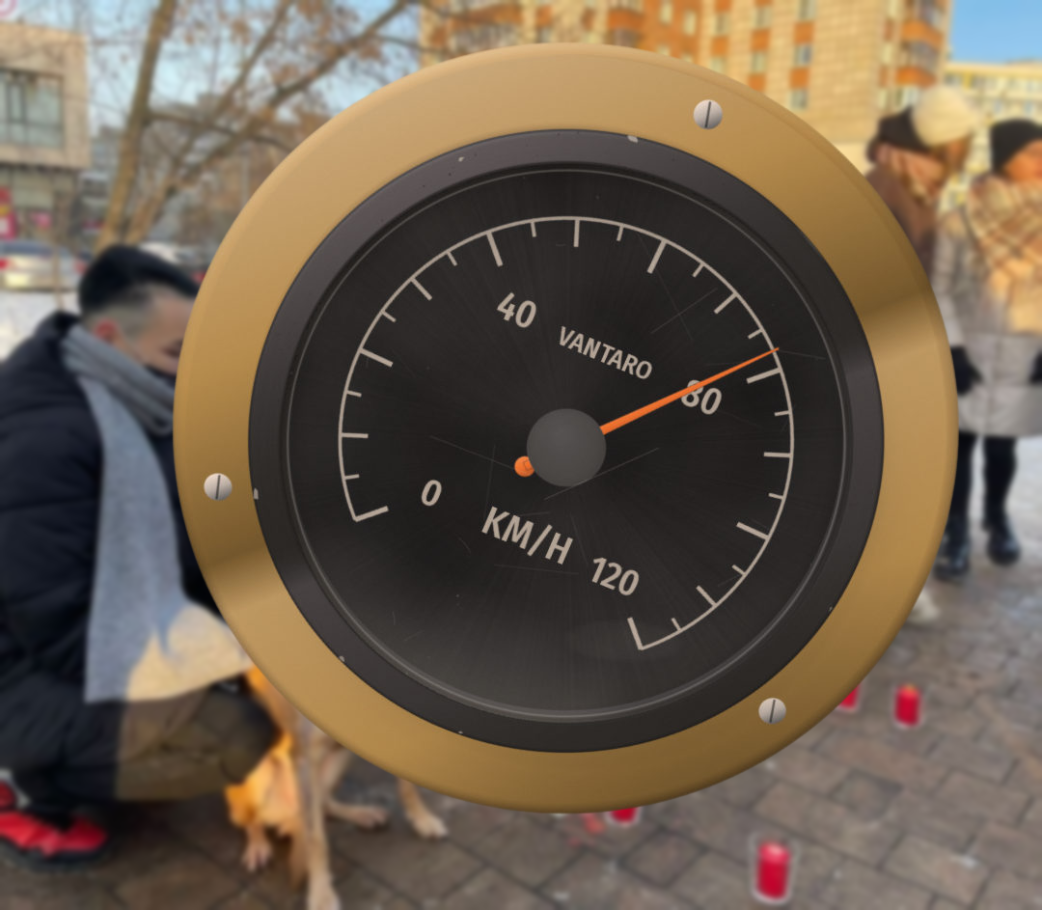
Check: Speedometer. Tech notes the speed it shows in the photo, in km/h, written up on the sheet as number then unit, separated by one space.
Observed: 77.5 km/h
